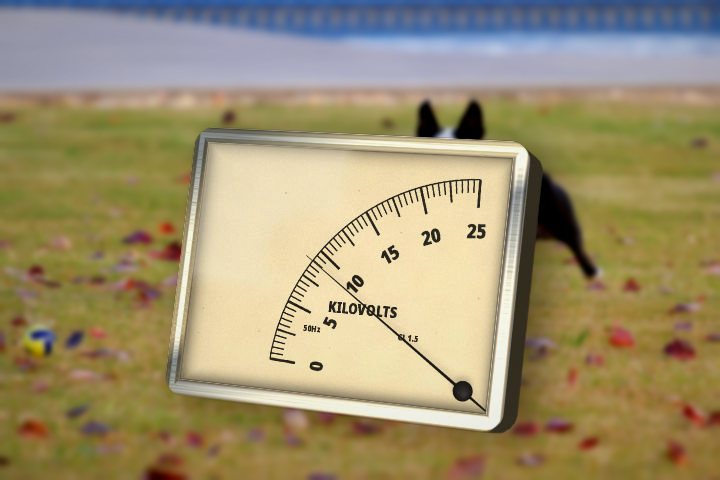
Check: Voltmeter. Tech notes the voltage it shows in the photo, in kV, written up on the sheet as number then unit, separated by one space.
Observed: 9 kV
